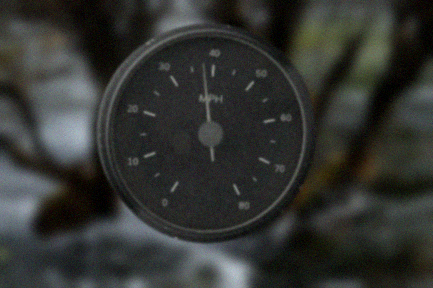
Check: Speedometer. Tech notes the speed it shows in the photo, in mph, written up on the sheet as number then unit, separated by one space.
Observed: 37.5 mph
